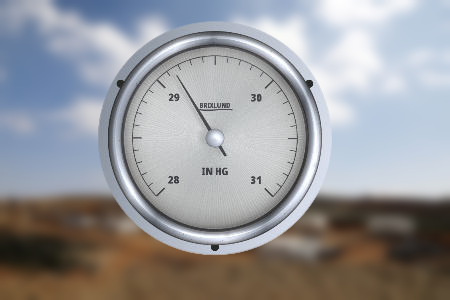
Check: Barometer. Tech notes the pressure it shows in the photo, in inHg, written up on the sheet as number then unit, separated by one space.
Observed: 29.15 inHg
